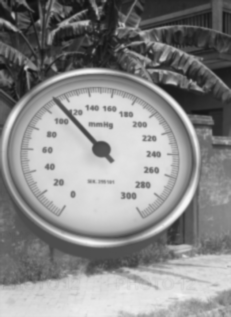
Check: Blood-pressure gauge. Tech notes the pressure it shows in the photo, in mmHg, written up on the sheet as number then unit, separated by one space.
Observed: 110 mmHg
